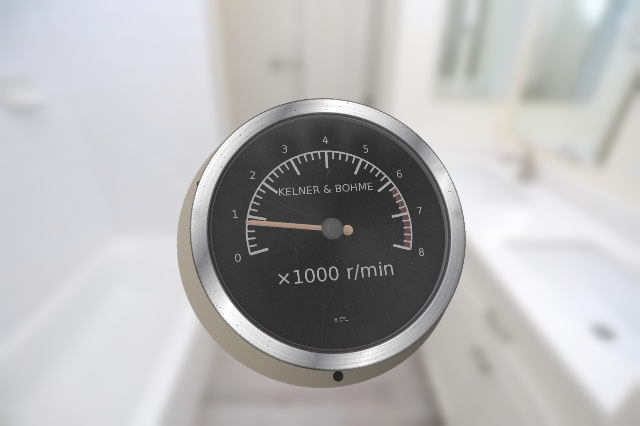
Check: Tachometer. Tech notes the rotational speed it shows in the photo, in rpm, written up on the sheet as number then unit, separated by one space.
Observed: 800 rpm
